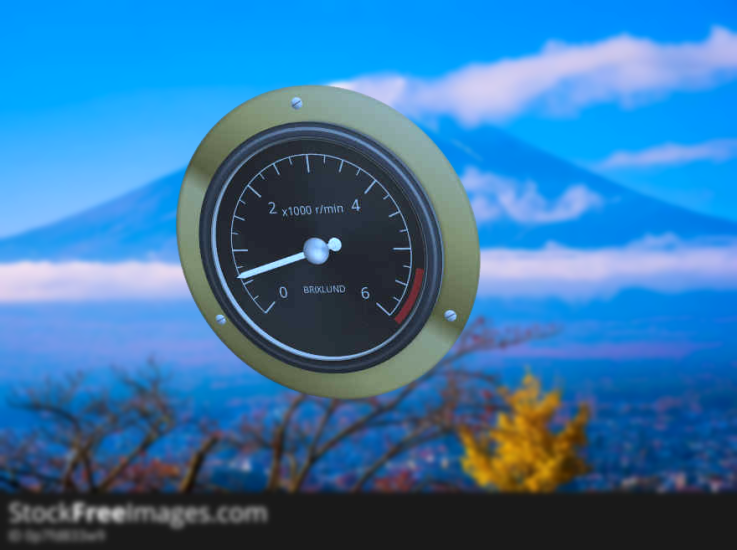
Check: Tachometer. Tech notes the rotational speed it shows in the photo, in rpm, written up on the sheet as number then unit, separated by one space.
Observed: 625 rpm
